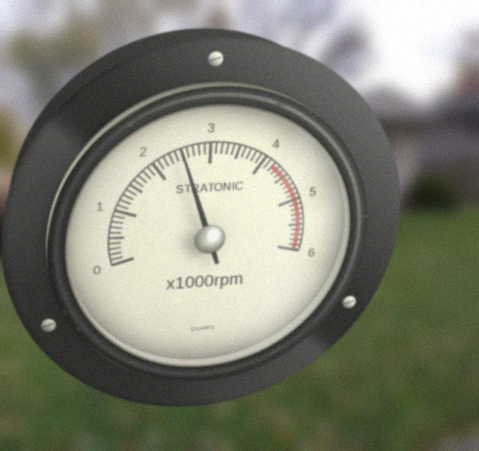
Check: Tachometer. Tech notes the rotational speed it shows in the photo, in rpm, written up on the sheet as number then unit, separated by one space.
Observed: 2500 rpm
